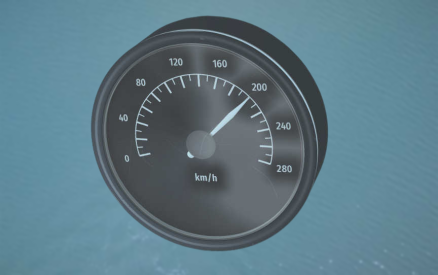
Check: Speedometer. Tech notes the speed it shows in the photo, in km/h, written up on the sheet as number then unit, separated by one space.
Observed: 200 km/h
